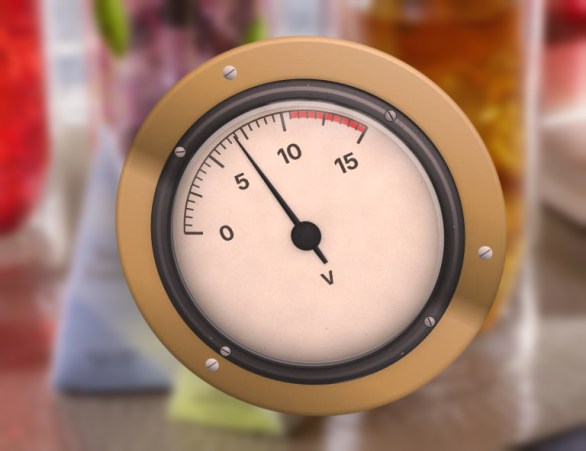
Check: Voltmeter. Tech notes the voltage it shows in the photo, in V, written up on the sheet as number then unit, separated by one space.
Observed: 7 V
